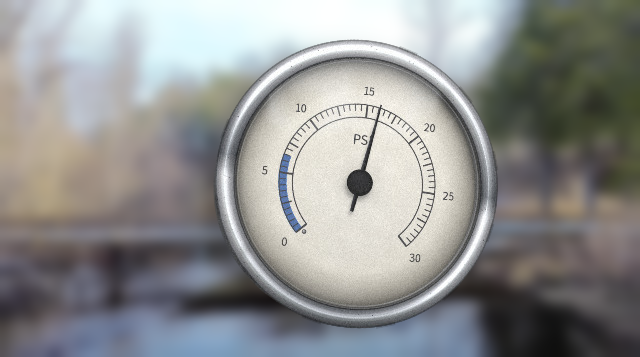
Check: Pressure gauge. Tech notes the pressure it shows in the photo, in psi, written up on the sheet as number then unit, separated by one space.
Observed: 16 psi
